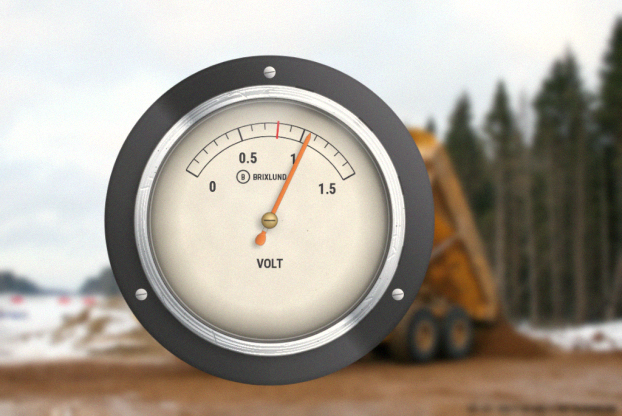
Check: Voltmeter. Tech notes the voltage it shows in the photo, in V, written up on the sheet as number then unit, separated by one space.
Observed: 1.05 V
